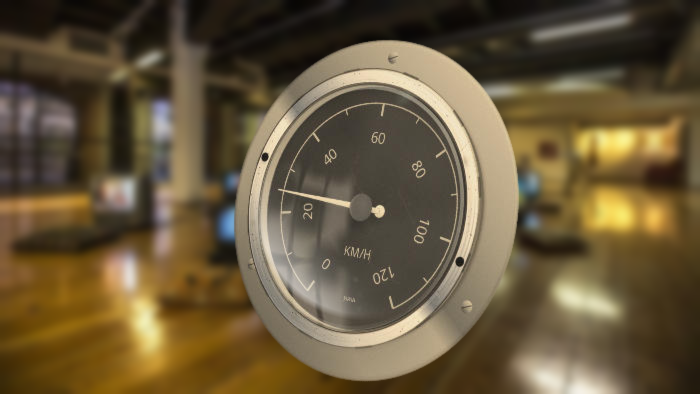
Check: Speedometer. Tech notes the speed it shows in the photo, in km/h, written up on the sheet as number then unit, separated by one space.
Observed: 25 km/h
